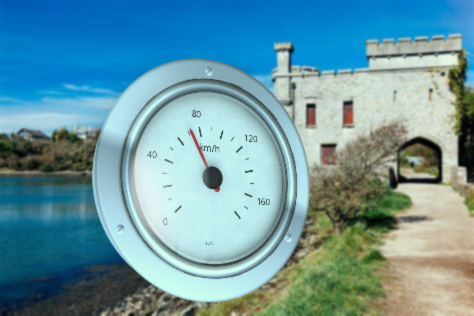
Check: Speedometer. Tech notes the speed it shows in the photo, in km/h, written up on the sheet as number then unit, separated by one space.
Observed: 70 km/h
